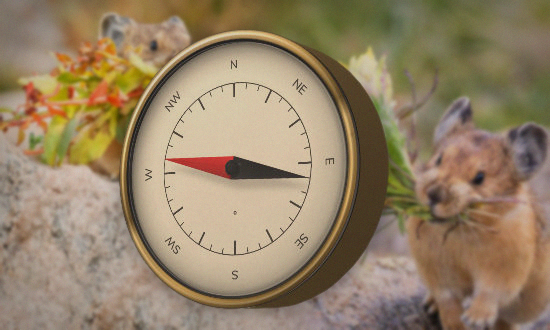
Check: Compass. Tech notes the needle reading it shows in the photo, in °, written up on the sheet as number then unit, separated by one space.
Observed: 280 °
